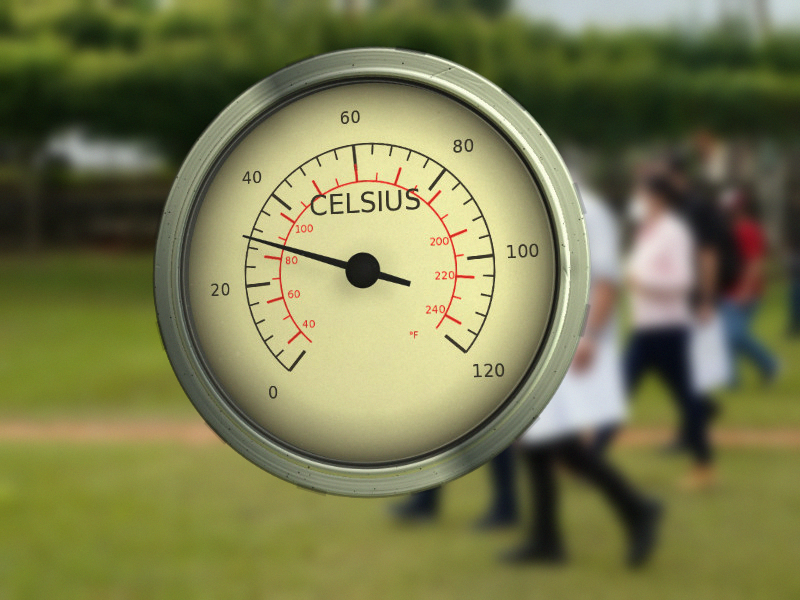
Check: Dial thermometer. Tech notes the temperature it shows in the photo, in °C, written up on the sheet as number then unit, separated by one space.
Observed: 30 °C
